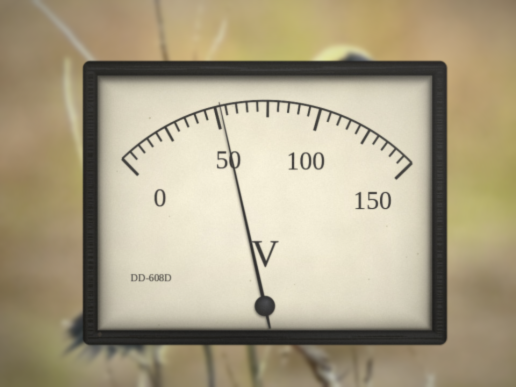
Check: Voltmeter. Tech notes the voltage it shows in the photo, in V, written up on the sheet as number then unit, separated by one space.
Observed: 52.5 V
